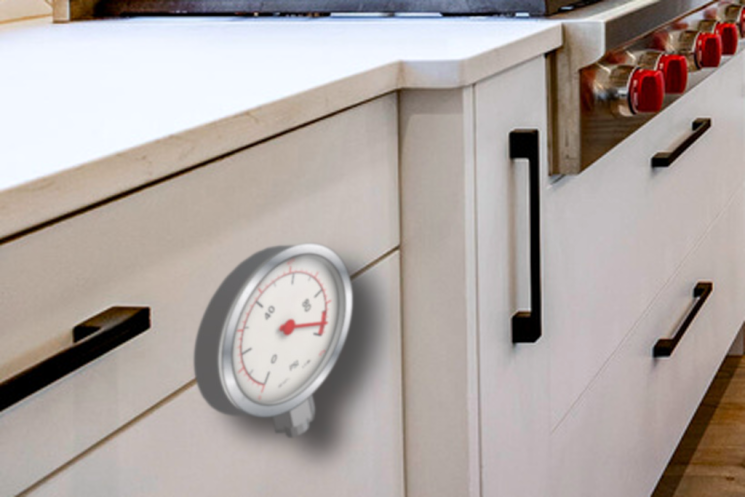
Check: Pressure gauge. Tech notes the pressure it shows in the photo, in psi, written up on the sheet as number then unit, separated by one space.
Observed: 95 psi
